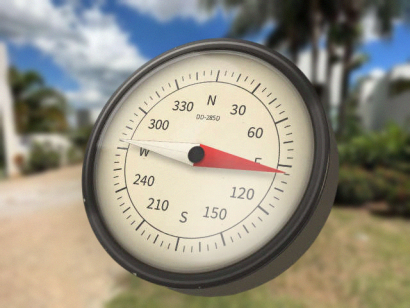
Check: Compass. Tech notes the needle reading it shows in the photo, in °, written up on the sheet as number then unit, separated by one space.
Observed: 95 °
